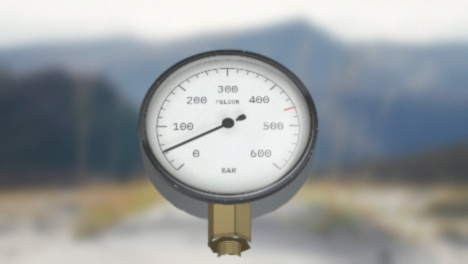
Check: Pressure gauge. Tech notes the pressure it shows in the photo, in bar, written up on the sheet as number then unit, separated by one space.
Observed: 40 bar
